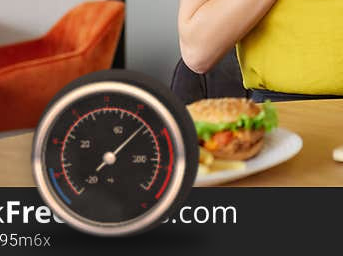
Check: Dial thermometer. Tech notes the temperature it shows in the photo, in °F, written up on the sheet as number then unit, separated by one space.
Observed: 76 °F
